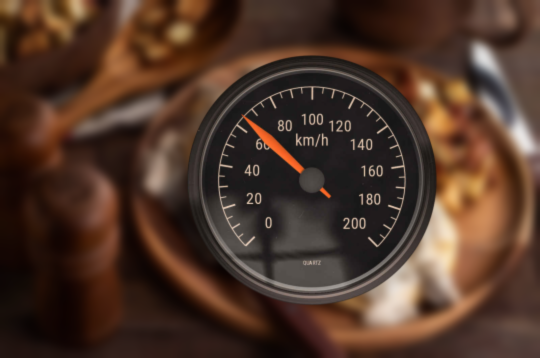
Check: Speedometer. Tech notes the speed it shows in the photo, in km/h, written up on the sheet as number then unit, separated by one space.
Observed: 65 km/h
